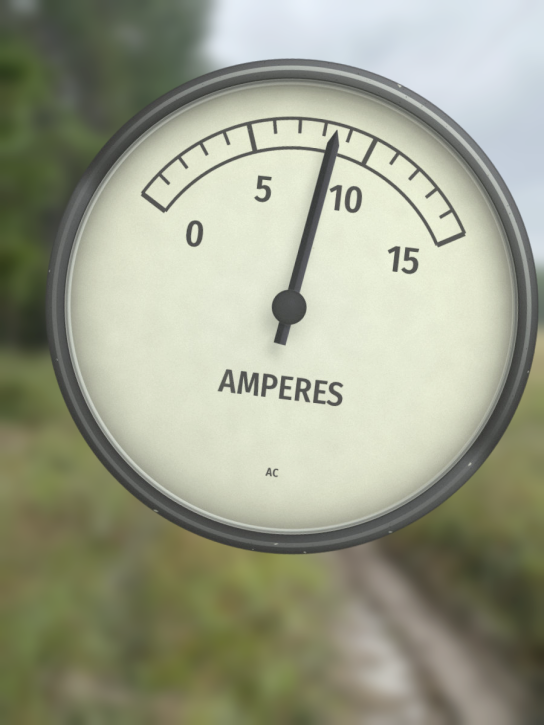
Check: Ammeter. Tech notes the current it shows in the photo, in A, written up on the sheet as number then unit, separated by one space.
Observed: 8.5 A
